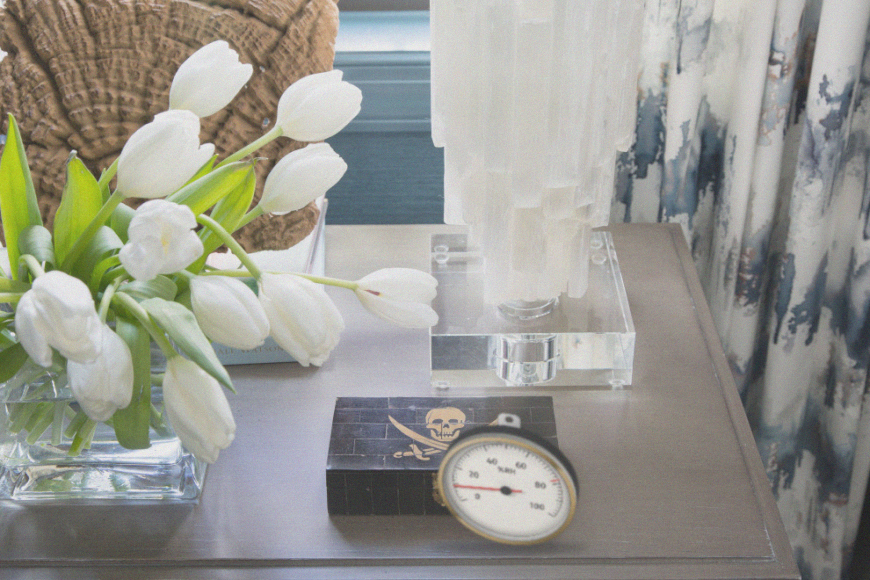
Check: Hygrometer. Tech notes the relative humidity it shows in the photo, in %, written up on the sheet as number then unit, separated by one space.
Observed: 10 %
